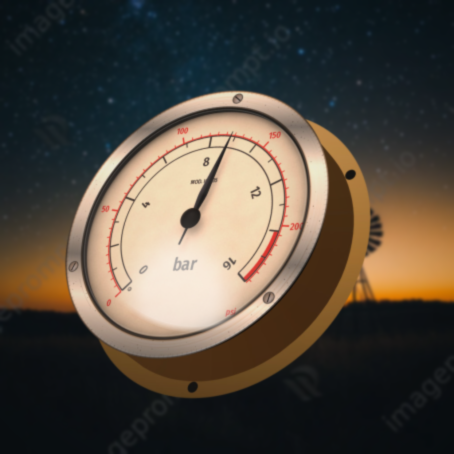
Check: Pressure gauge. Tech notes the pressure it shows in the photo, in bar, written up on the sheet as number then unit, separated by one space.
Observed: 9 bar
